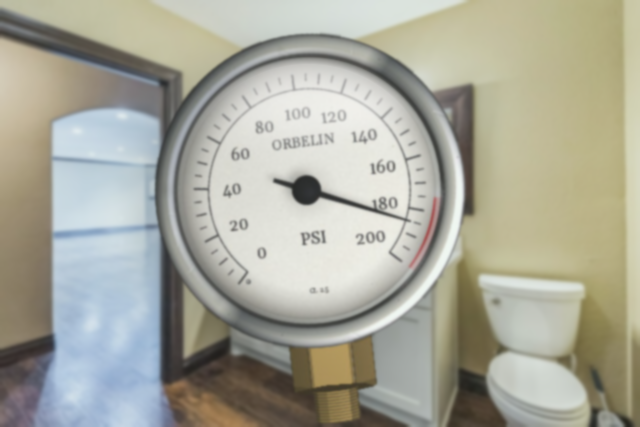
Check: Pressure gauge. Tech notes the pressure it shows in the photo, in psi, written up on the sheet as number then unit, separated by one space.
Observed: 185 psi
